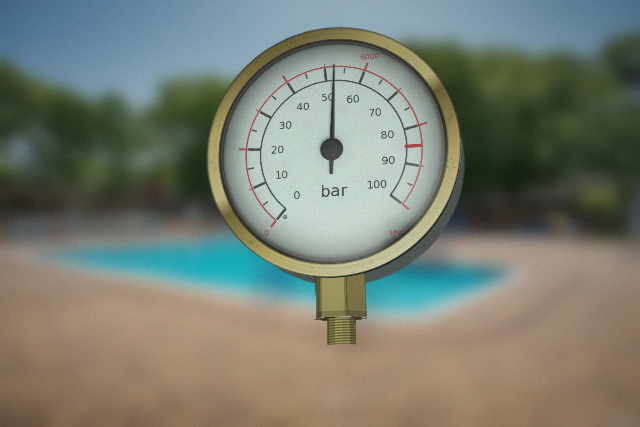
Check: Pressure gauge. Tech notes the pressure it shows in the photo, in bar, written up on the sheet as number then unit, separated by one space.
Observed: 52.5 bar
